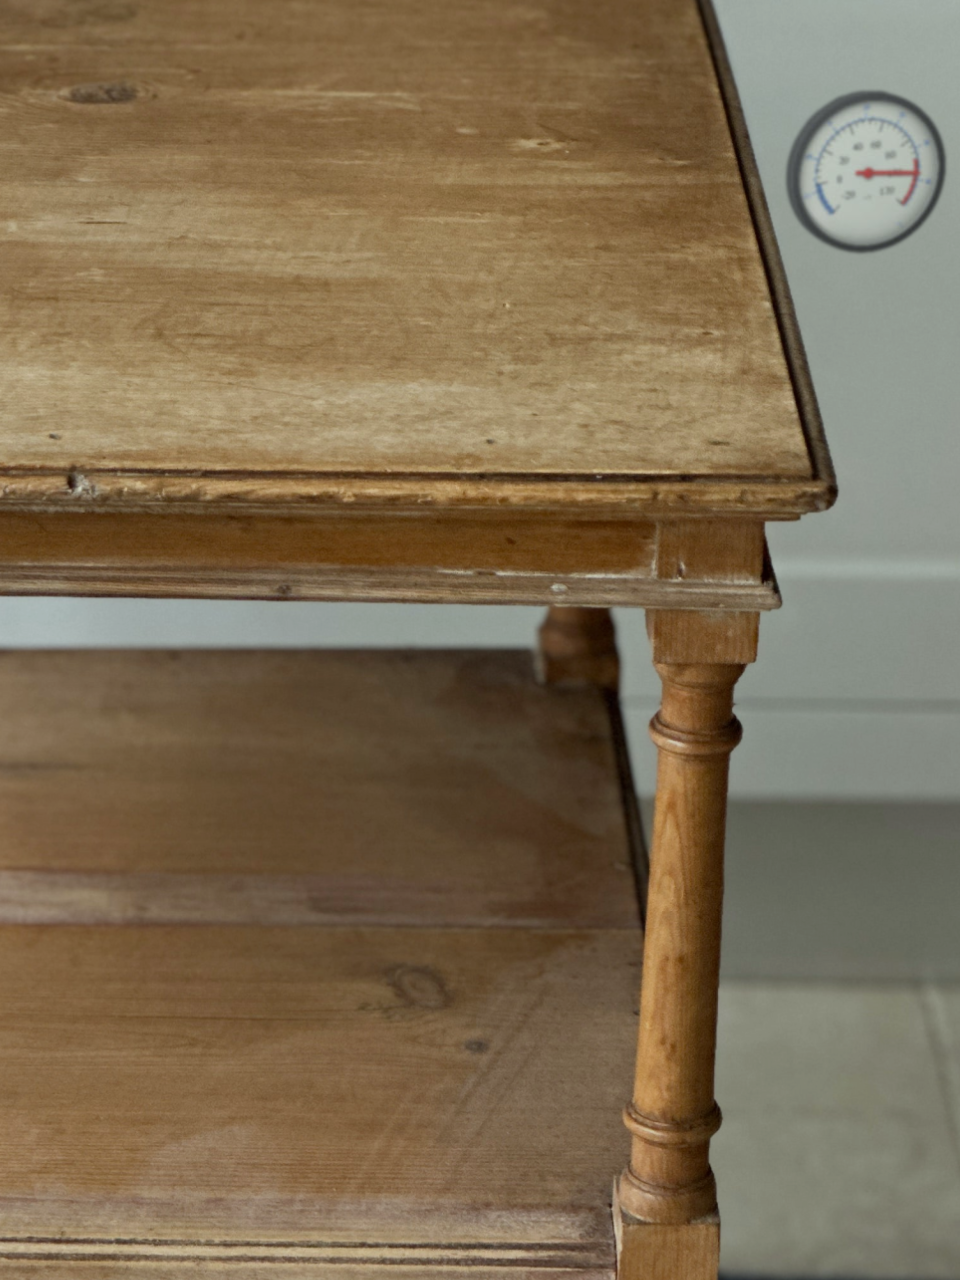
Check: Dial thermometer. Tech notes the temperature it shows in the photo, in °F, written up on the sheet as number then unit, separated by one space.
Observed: 100 °F
